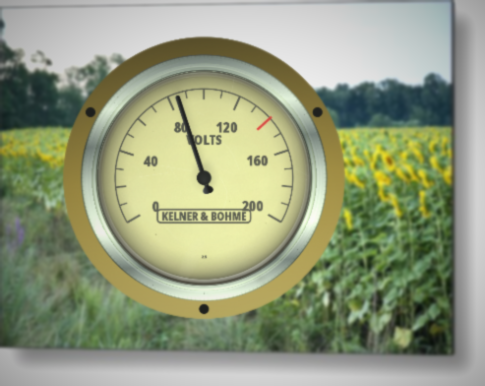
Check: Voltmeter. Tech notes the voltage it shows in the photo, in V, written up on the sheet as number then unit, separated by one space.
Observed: 85 V
